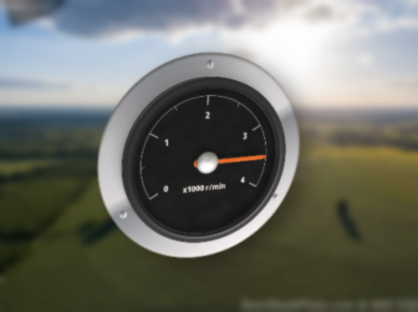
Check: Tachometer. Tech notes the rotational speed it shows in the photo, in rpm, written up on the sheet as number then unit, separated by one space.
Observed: 3500 rpm
